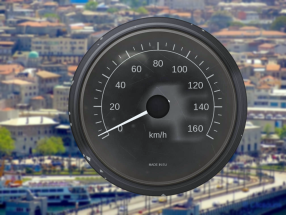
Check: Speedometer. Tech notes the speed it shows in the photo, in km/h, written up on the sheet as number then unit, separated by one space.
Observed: 2.5 km/h
